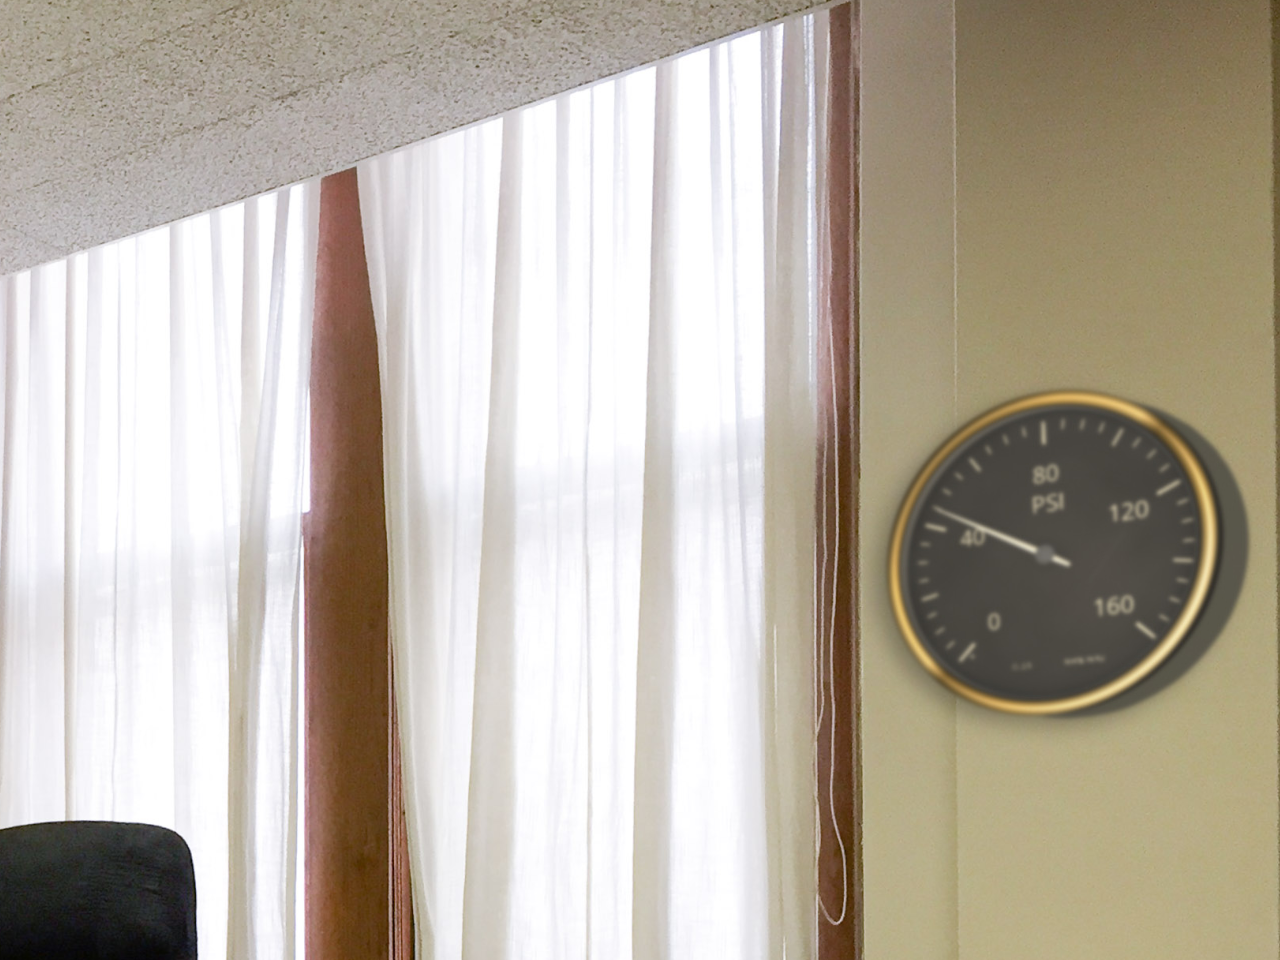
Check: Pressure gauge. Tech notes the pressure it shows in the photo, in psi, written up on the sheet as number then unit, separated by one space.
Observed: 45 psi
